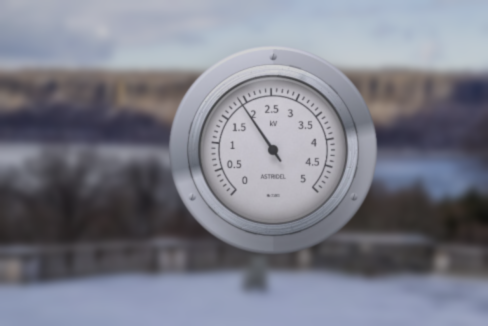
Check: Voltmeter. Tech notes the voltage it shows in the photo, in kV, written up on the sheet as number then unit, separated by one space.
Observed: 1.9 kV
